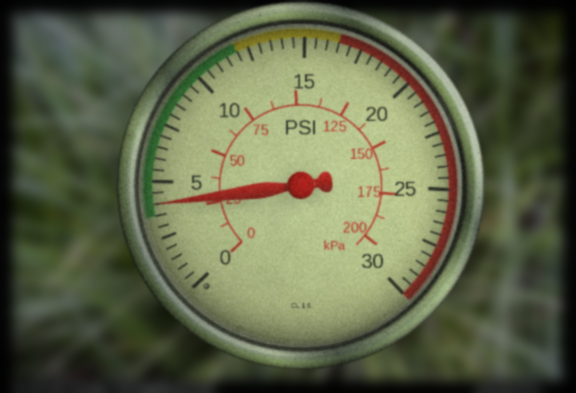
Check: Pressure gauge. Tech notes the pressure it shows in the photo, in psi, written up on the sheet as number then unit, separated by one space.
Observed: 4 psi
